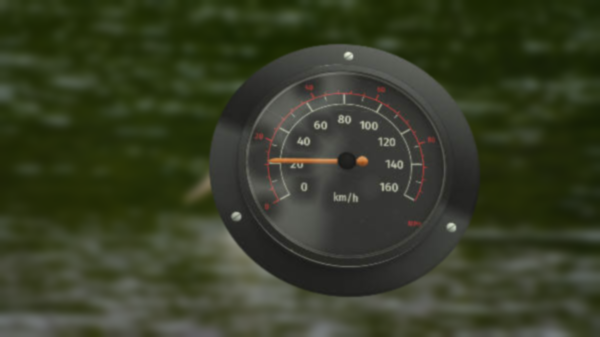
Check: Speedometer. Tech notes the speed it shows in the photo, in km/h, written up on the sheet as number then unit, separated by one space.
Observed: 20 km/h
